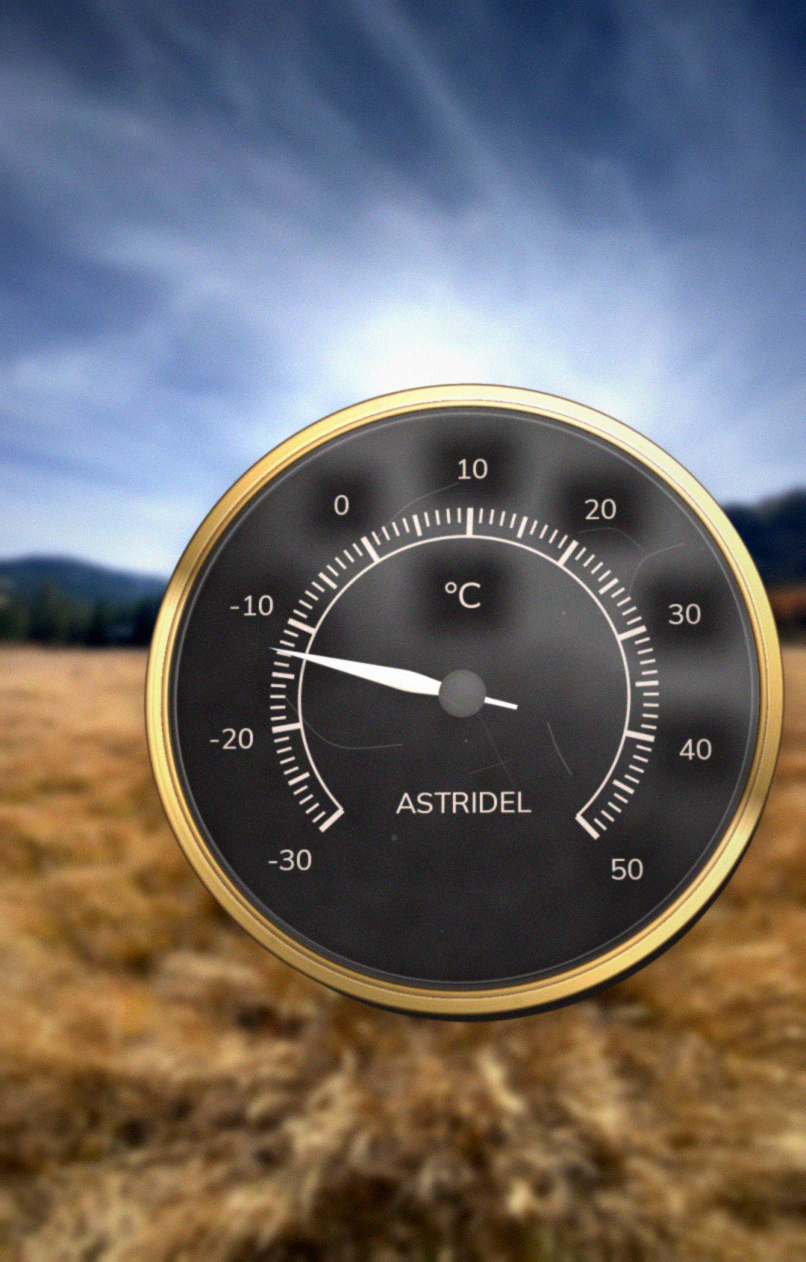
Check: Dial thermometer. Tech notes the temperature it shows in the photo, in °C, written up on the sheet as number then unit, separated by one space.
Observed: -13 °C
